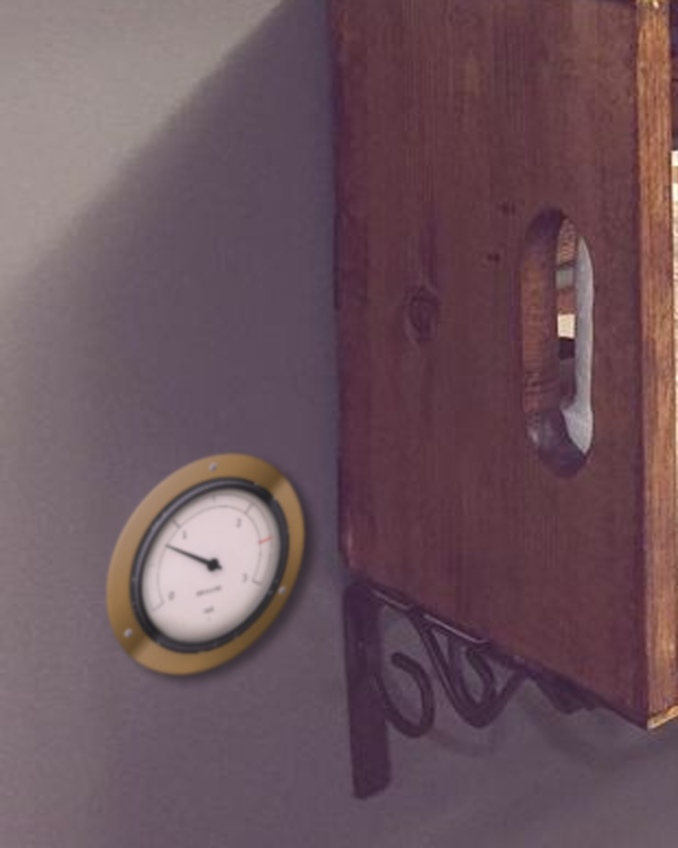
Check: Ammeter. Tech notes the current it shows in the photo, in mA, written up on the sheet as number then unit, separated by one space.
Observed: 0.75 mA
